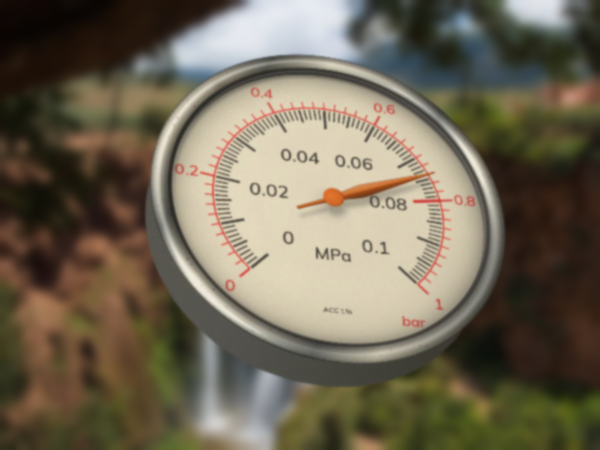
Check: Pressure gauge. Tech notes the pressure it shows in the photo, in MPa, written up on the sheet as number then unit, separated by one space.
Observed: 0.075 MPa
